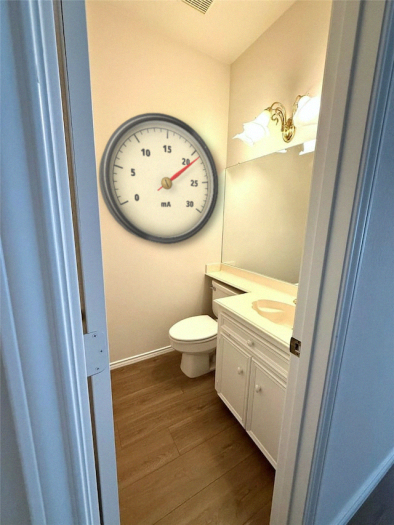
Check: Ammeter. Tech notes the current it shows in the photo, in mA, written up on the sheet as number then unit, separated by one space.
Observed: 21 mA
